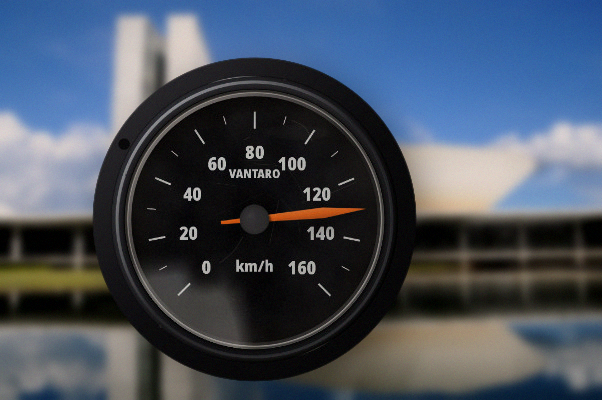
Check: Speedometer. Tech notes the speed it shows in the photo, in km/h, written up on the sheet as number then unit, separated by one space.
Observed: 130 km/h
